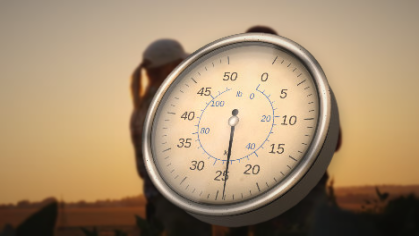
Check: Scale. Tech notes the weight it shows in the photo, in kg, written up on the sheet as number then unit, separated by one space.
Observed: 24 kg
